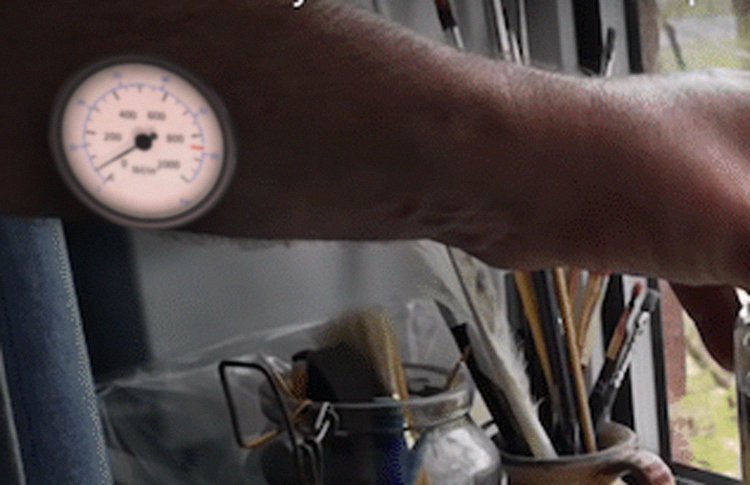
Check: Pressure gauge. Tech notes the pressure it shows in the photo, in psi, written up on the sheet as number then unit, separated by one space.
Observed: 50 psi
